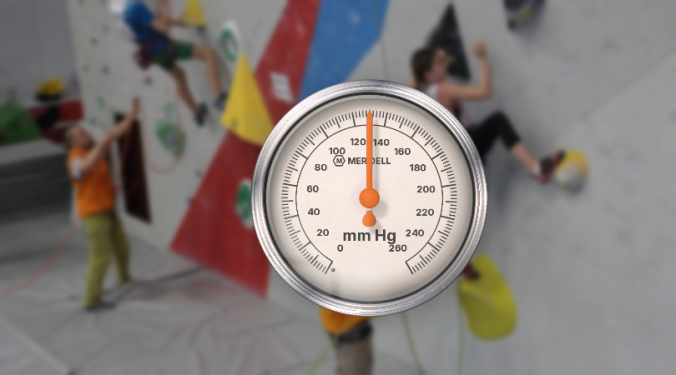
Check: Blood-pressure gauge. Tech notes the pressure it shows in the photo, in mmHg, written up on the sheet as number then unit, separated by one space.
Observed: 130 mmHg
